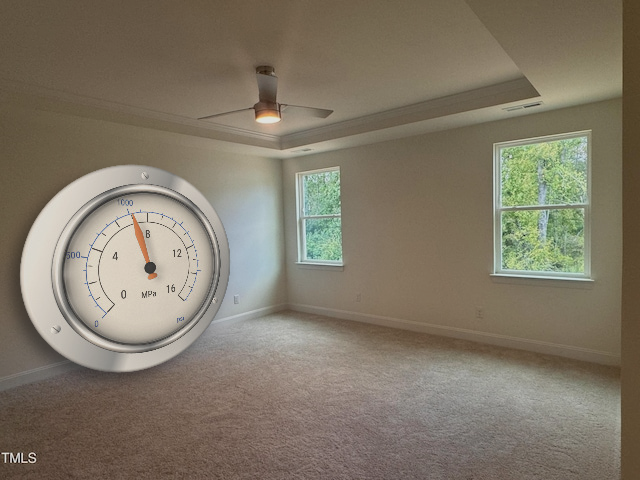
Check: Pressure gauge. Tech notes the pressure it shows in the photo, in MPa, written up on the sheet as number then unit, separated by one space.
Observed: 7 MPa
